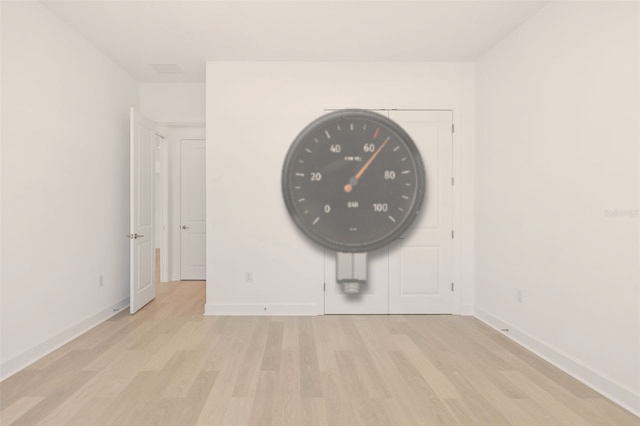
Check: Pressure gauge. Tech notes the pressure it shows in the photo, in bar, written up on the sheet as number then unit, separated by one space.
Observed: 65 bar
